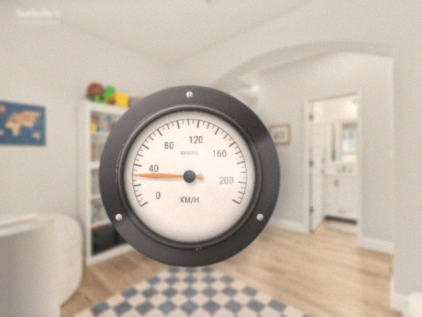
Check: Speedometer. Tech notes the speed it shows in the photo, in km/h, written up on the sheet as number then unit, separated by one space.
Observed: 30 km/h
